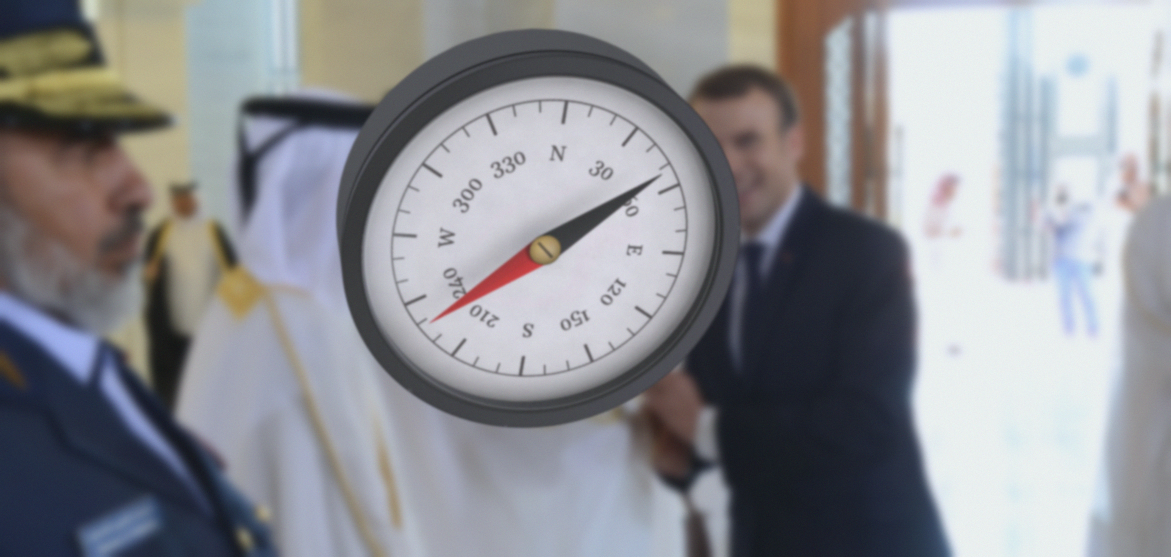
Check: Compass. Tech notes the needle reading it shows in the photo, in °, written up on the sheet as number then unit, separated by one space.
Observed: 230 °
